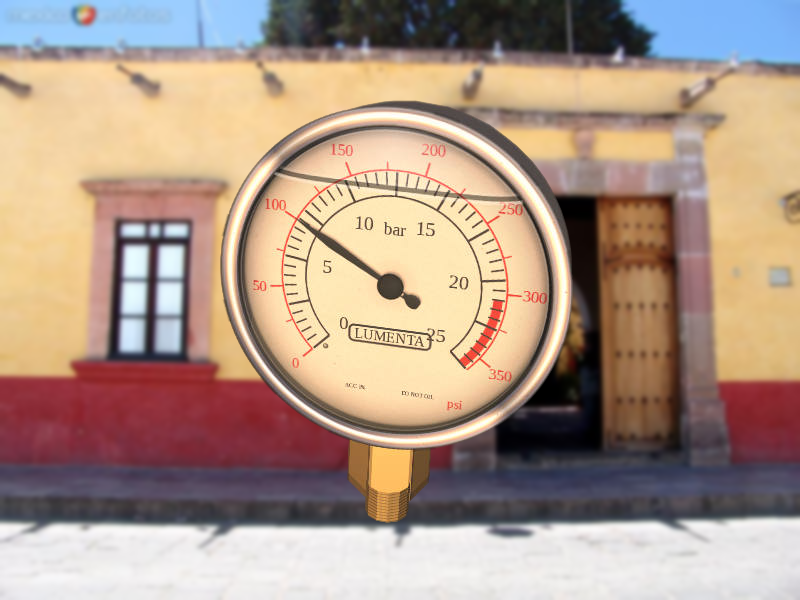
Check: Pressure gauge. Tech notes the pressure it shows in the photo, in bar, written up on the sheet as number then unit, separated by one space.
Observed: 7 bar
